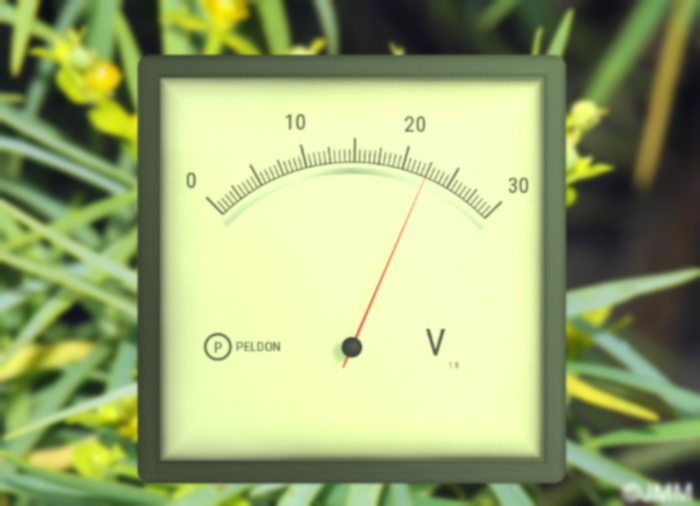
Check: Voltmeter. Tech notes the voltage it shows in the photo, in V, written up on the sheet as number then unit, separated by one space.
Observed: 22.5 V
